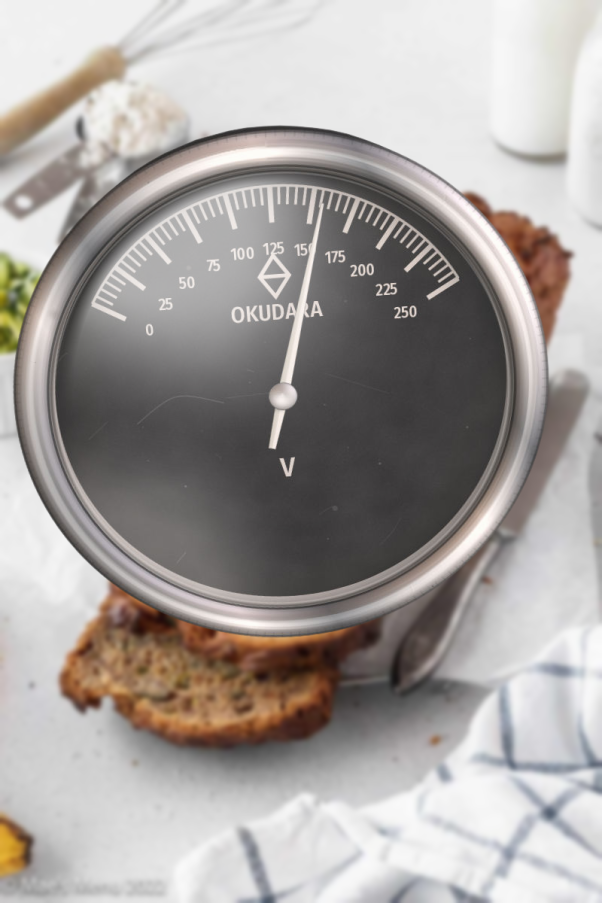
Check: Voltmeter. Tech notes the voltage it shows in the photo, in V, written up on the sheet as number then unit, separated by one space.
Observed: 155 V
